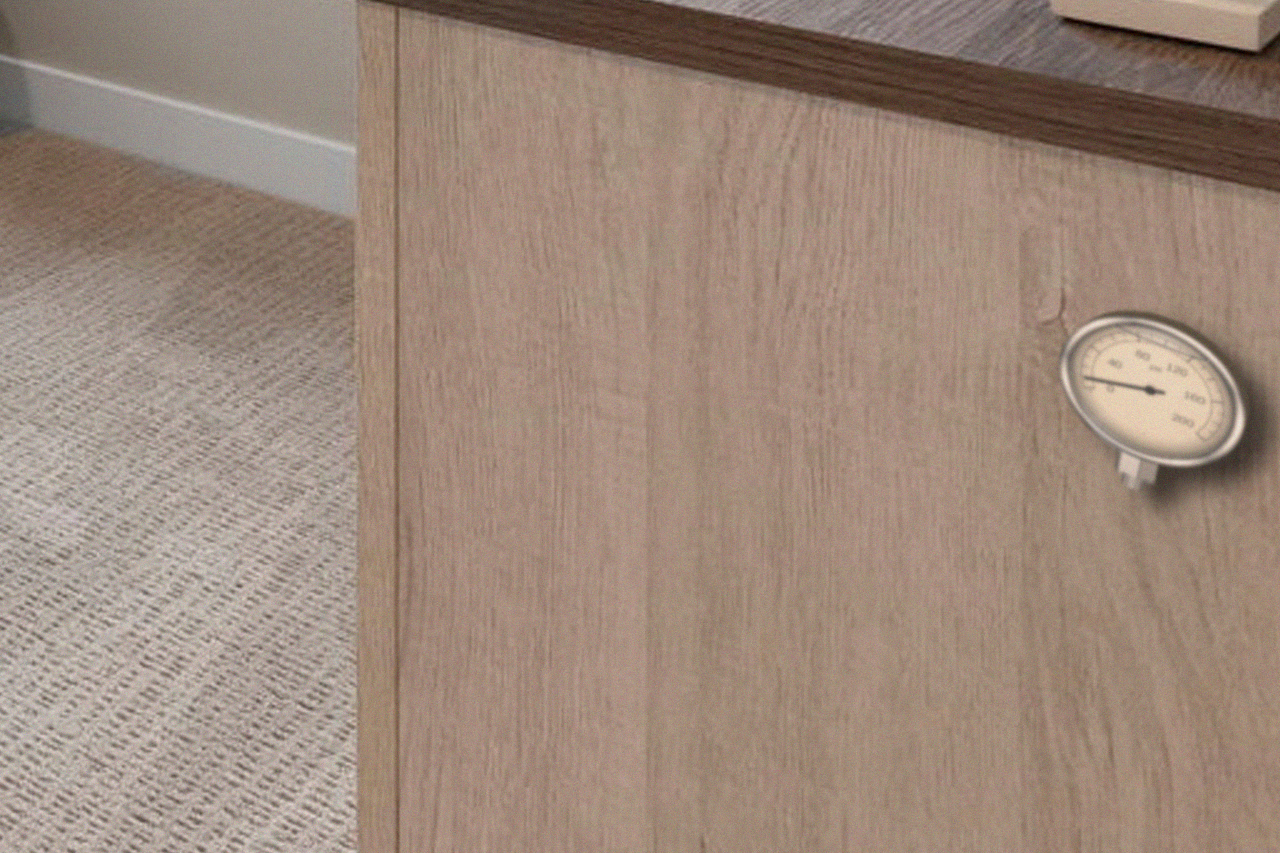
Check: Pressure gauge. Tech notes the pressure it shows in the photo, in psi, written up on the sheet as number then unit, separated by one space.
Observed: 10 psi
